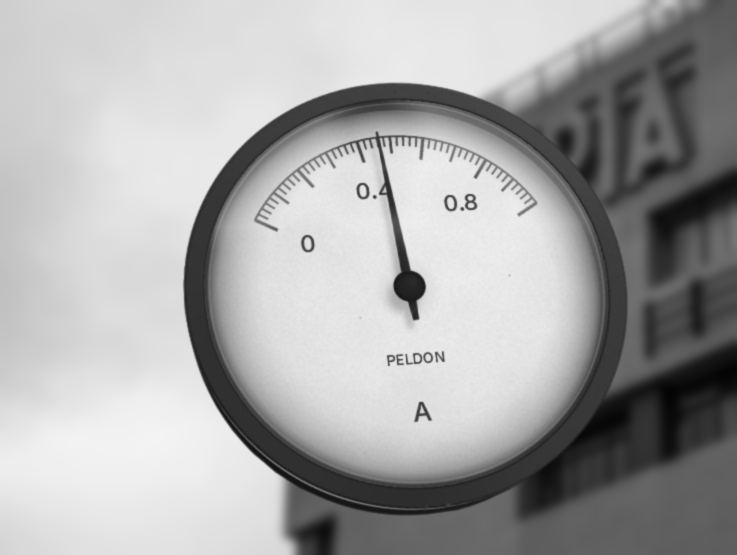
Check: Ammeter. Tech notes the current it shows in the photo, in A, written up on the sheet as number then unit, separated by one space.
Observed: 0.46 A
